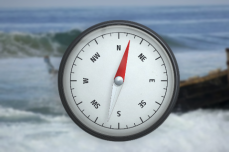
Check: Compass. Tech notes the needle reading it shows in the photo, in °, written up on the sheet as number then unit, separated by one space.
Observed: 15 °
